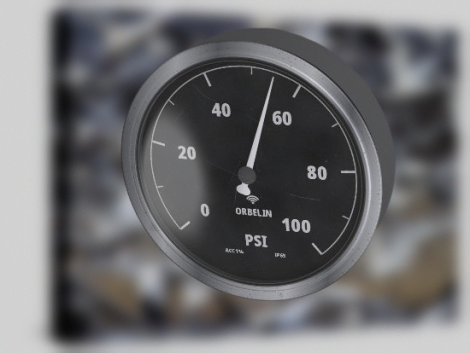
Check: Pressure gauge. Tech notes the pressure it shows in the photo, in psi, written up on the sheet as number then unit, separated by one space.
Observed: 55 psi
